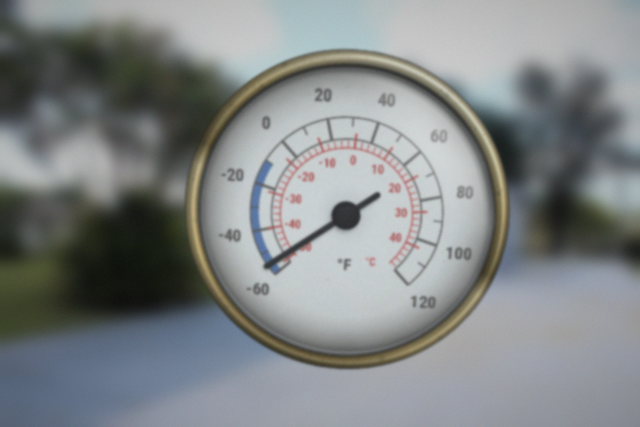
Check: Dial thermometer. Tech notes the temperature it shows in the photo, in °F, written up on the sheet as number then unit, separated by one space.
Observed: -55 °F
